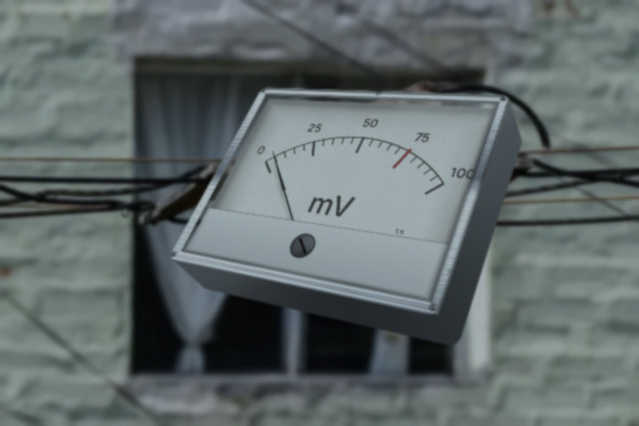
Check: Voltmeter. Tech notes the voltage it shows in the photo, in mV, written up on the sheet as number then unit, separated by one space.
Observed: 5 mV
